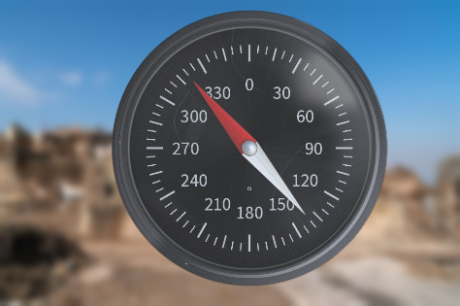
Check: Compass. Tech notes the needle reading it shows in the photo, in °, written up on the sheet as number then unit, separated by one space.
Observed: 320 °
